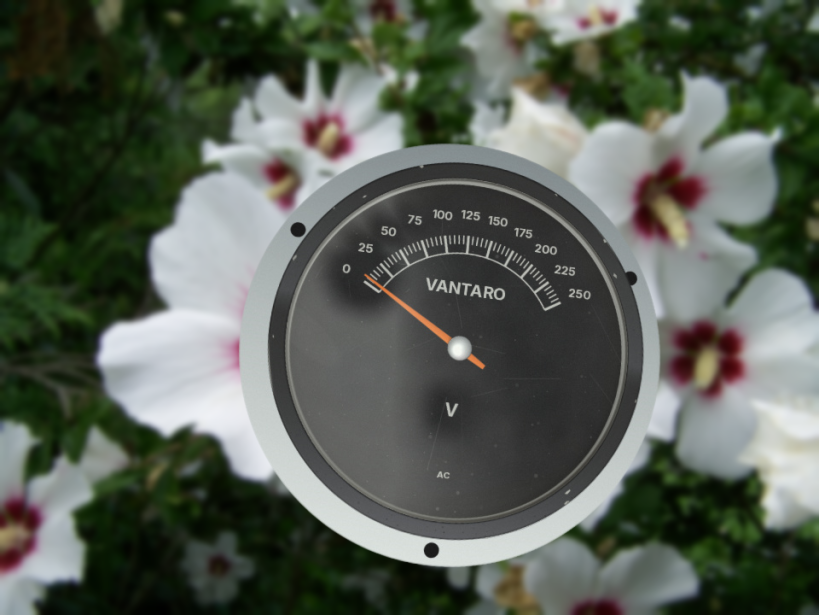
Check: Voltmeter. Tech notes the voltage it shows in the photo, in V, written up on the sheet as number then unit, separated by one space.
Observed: 5 V
